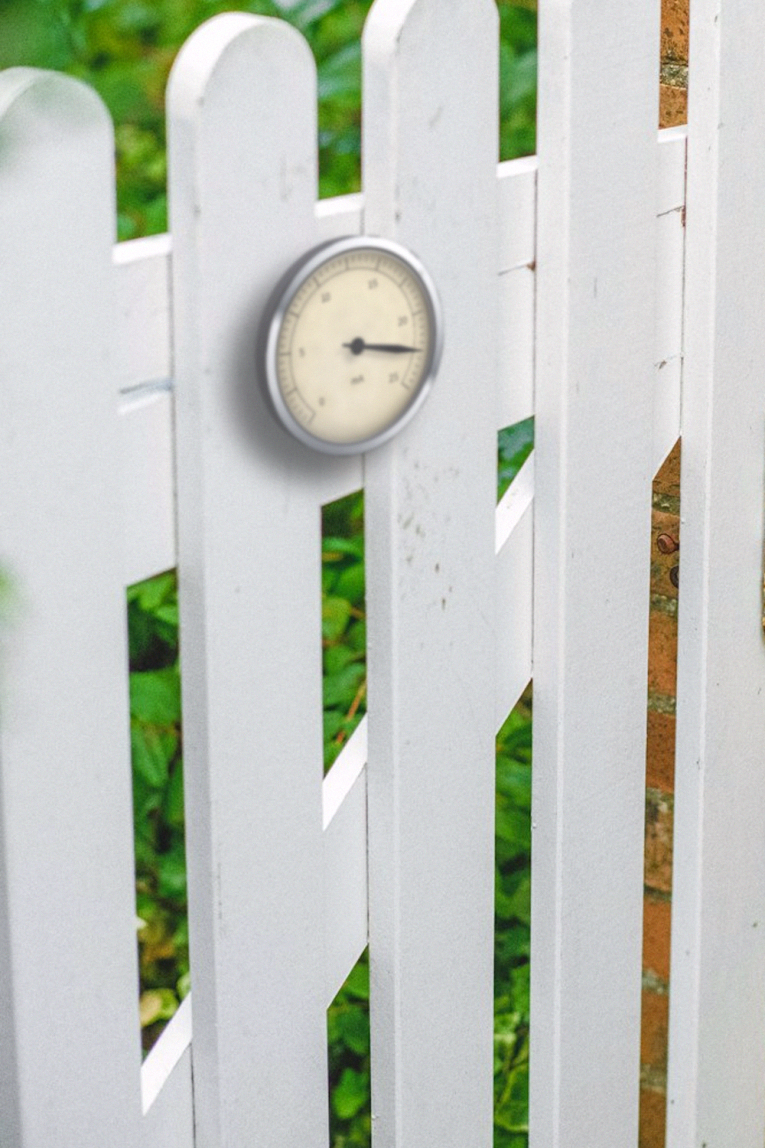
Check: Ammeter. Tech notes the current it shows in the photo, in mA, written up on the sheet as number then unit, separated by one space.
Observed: 22.5 mA
